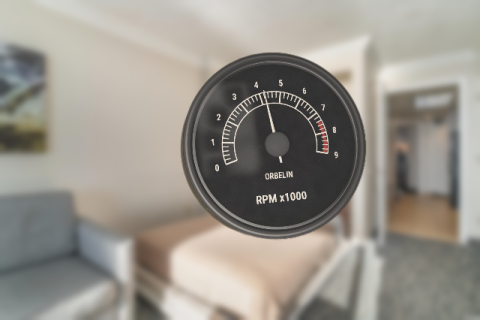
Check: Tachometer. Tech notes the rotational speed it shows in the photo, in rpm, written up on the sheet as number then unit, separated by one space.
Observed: 4200 rpm
